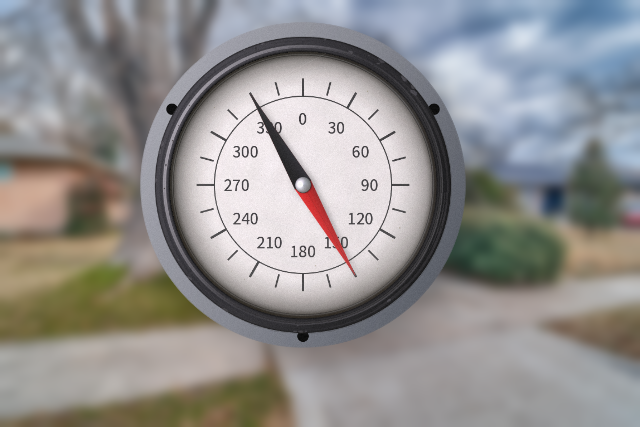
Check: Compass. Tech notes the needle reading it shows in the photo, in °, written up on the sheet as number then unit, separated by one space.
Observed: 150 °
